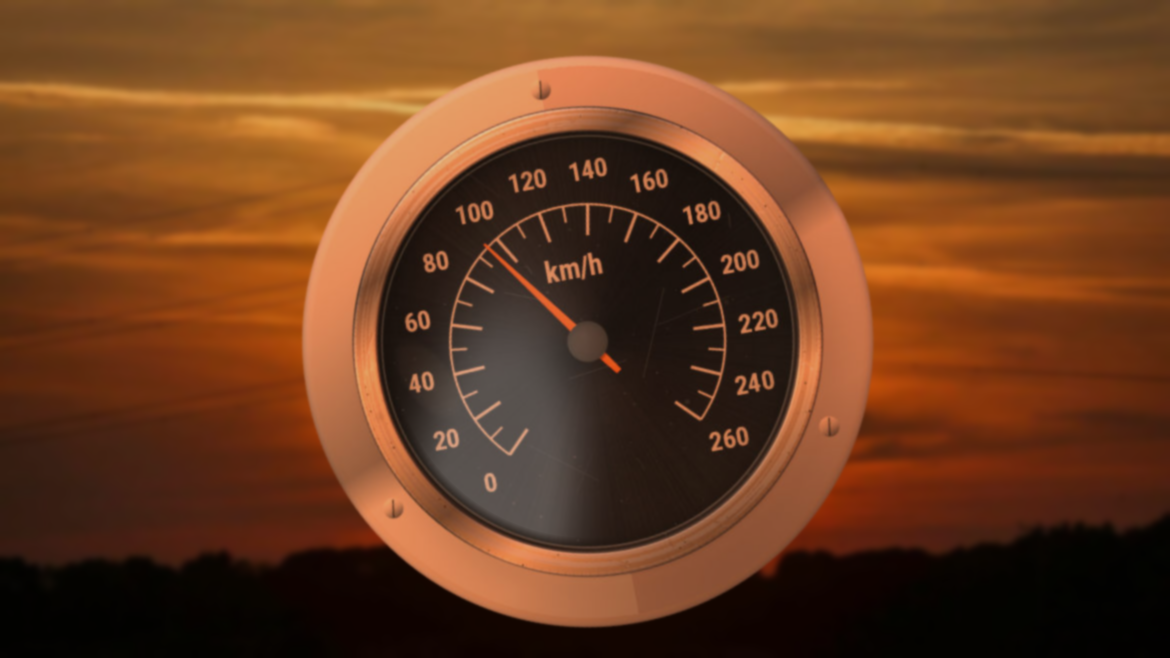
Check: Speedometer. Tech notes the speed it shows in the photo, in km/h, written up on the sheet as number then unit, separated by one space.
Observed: 95 km/h
